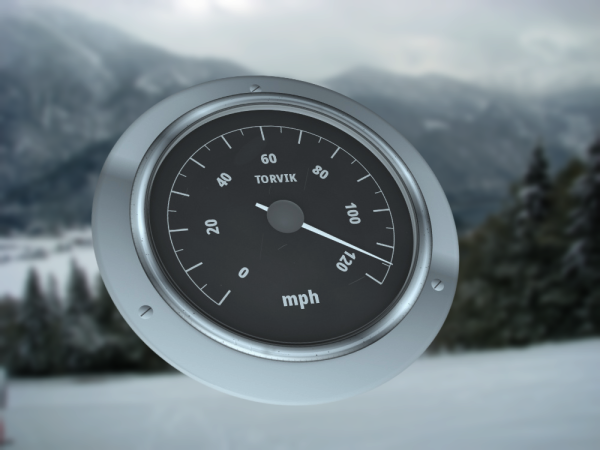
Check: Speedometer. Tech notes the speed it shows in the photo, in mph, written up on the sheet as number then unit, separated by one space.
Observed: 115 mph
